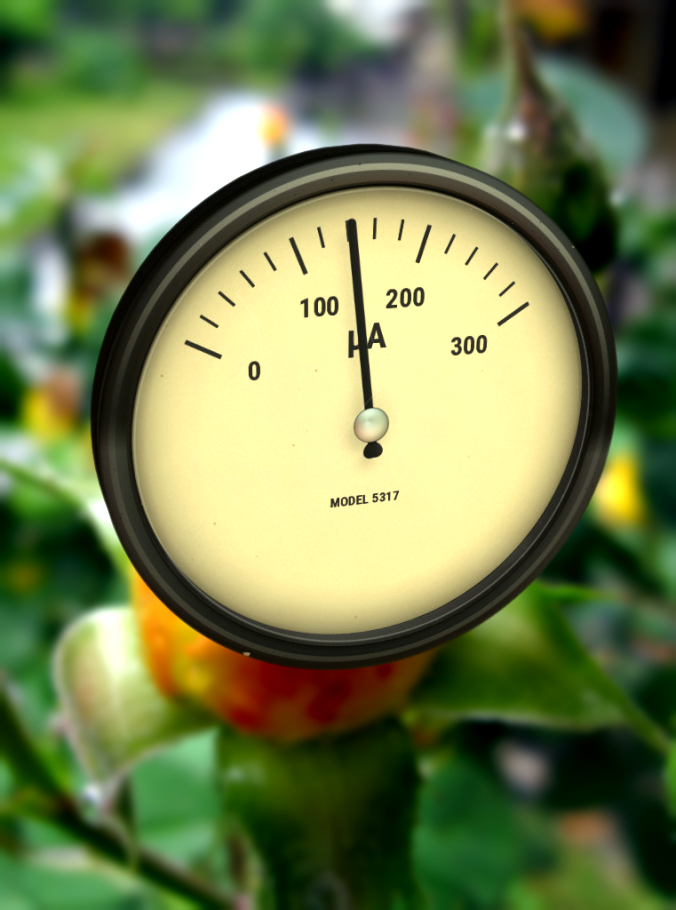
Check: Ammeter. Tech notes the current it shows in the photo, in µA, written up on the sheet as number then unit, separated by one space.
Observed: 140 µA
